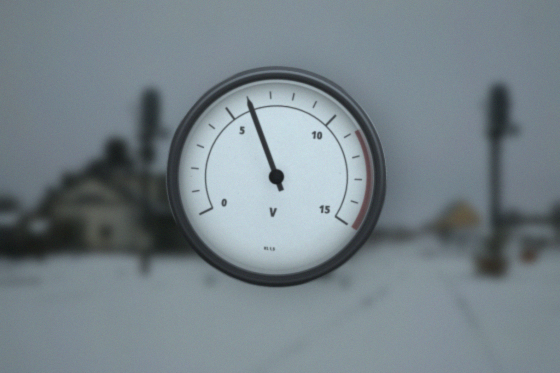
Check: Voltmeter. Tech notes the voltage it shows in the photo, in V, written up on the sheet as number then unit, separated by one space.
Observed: 6 V
